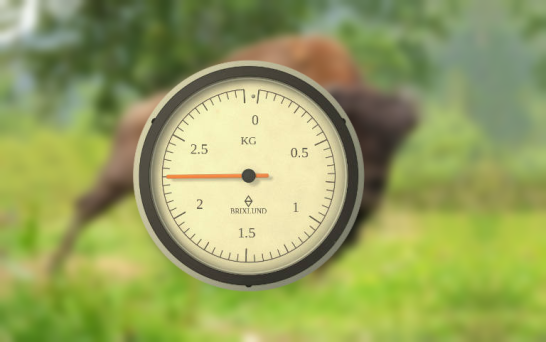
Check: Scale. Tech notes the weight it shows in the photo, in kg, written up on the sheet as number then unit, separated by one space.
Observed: 2.25 kg
